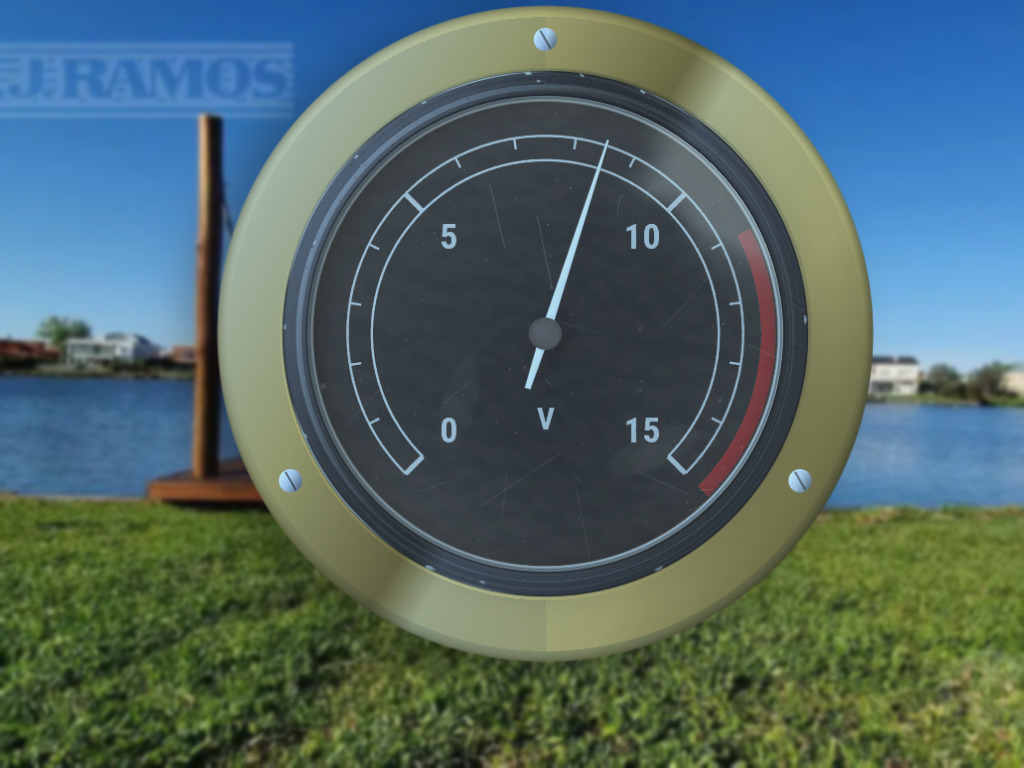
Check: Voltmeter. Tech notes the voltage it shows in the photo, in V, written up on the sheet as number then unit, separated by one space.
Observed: 8.5 V
